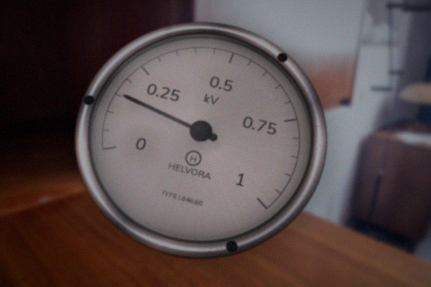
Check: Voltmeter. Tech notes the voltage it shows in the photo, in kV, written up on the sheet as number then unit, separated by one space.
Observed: 0.15 kV
